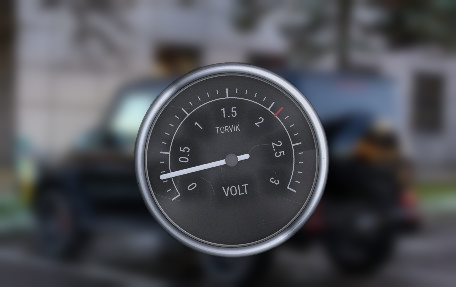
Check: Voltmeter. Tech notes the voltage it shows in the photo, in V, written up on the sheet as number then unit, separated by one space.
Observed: 0.25 V
